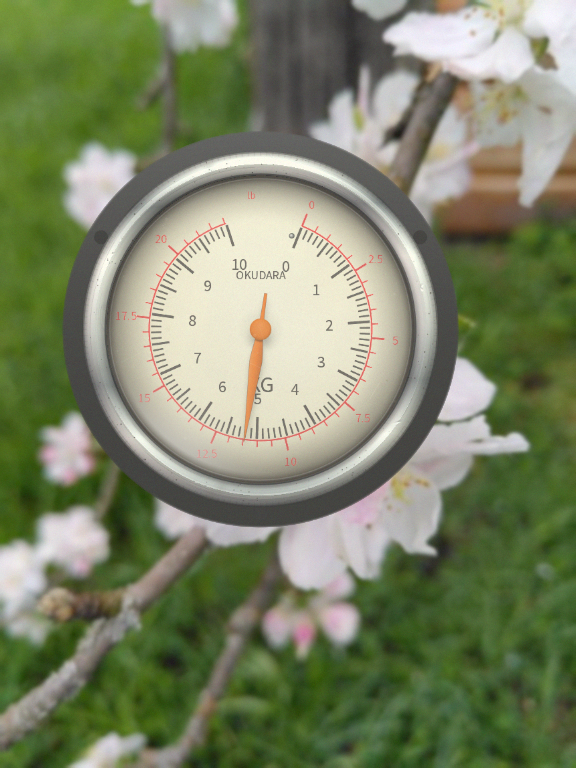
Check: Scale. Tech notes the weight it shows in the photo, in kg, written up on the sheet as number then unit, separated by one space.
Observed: 5.2 kg
